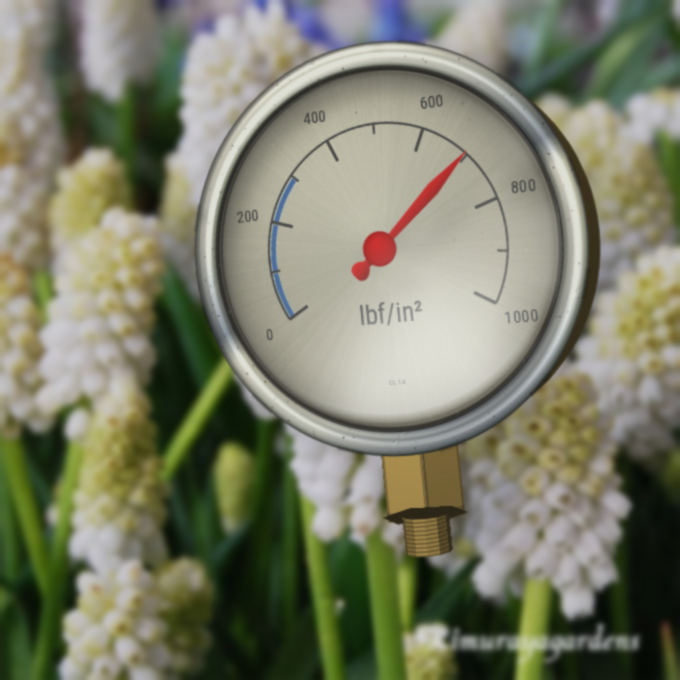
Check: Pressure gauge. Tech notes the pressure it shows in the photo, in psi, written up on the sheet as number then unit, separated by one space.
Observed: 700 psi
